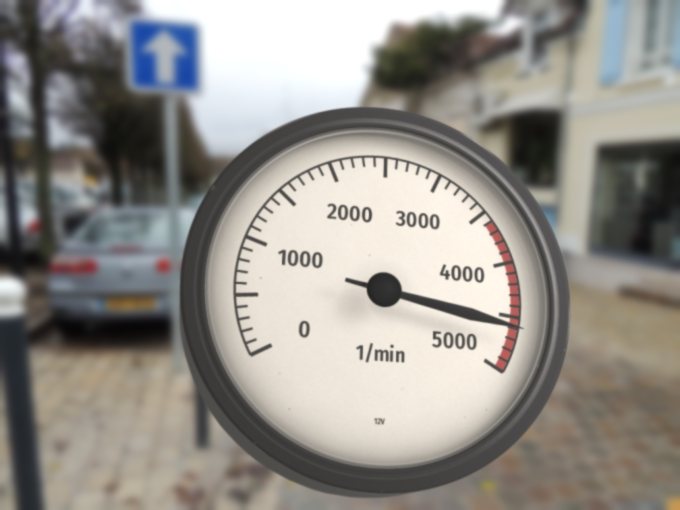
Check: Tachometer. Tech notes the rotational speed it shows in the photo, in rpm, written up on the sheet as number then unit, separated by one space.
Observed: 4600 rpm
